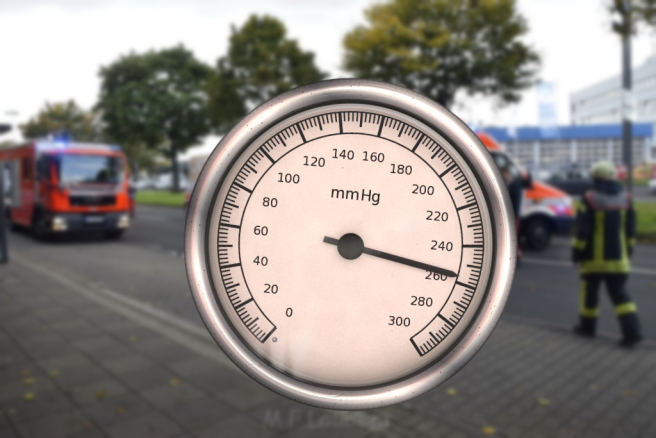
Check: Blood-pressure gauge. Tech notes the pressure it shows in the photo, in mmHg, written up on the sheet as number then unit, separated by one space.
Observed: 256 mmHg
